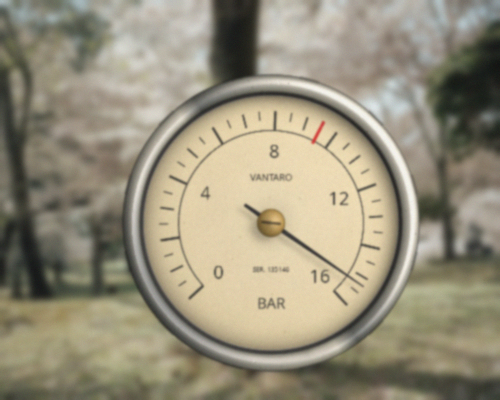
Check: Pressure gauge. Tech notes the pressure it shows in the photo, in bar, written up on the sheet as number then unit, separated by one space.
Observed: 15.25 bar
